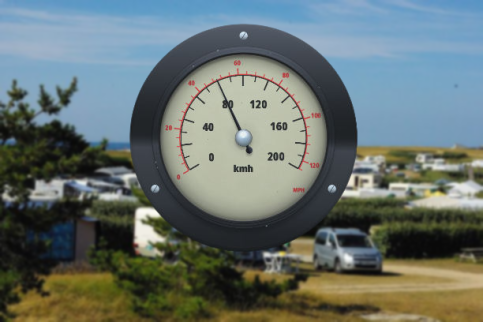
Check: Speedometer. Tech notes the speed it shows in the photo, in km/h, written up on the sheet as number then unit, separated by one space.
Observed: 80 km/h
